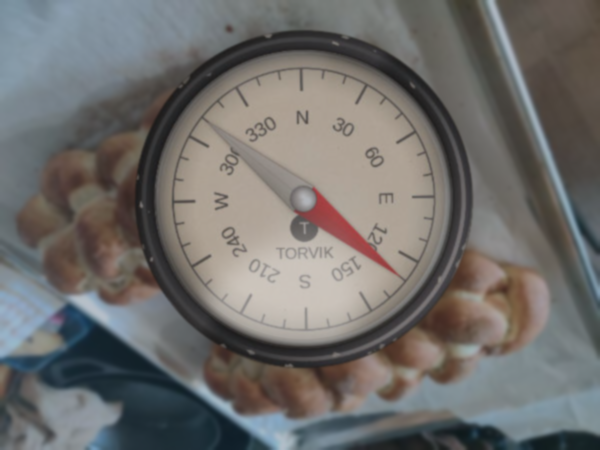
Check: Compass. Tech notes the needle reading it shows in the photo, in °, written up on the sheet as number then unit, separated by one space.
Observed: 130 °
